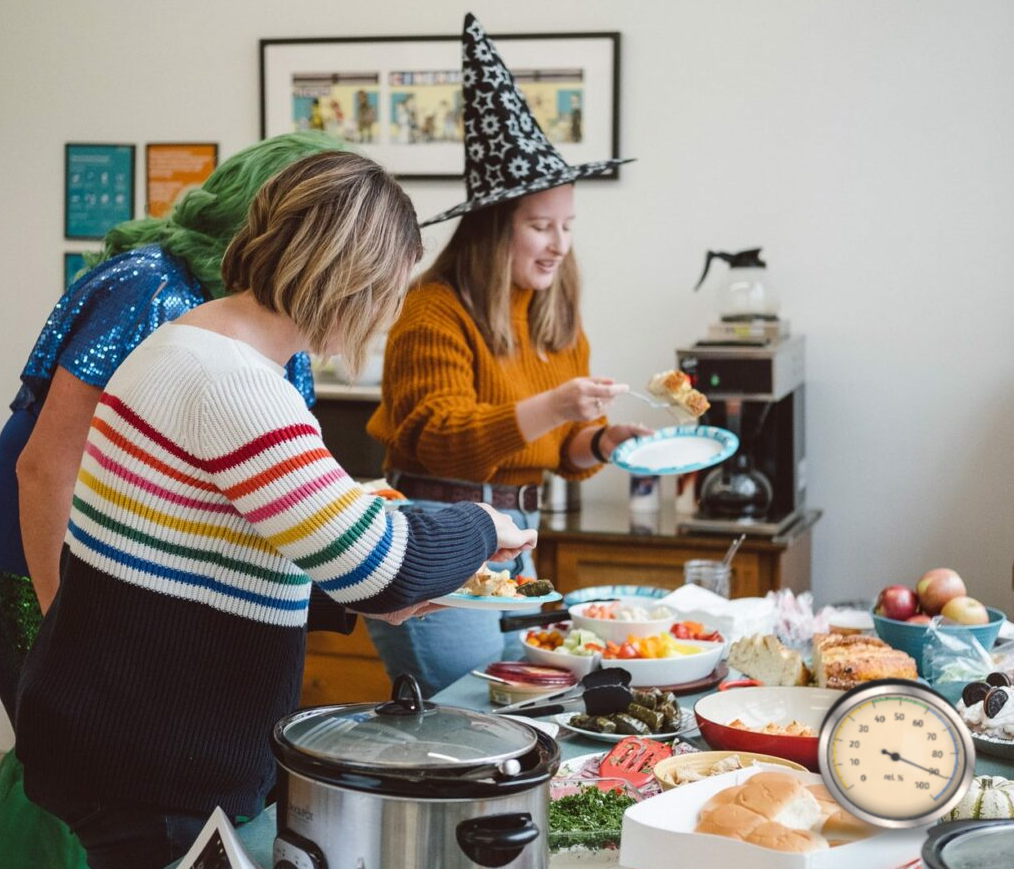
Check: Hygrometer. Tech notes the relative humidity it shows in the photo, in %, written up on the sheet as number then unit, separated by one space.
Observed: 90 %
